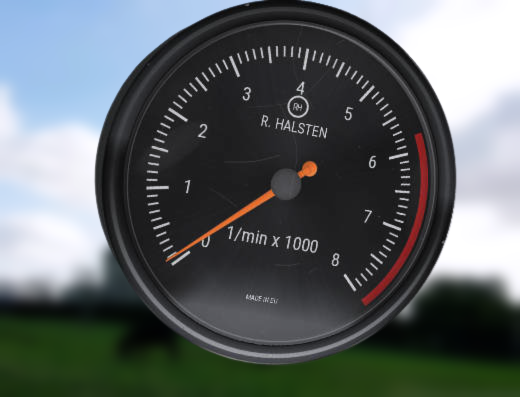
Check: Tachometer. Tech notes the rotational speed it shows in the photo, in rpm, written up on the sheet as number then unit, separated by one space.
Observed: 100 rpm
